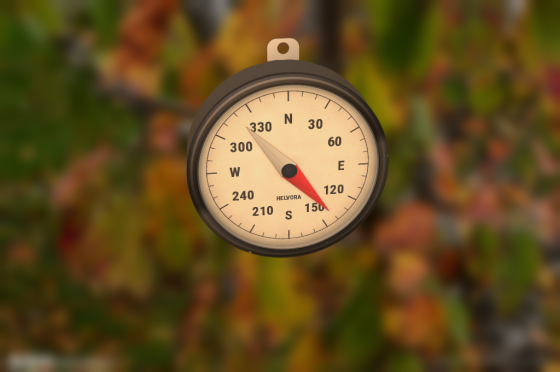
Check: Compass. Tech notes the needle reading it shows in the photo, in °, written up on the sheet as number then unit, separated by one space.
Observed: 140 °
